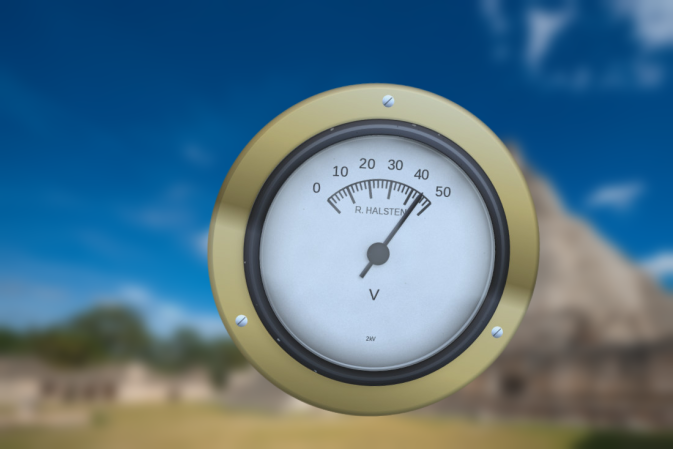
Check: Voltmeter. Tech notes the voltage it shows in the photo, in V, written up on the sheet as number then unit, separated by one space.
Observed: 44 V
